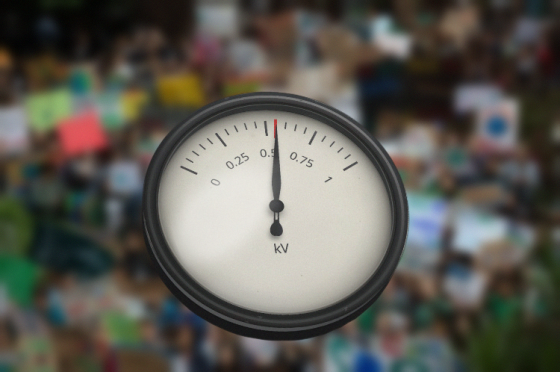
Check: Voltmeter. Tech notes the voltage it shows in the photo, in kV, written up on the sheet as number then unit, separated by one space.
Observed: 0.55 kV
